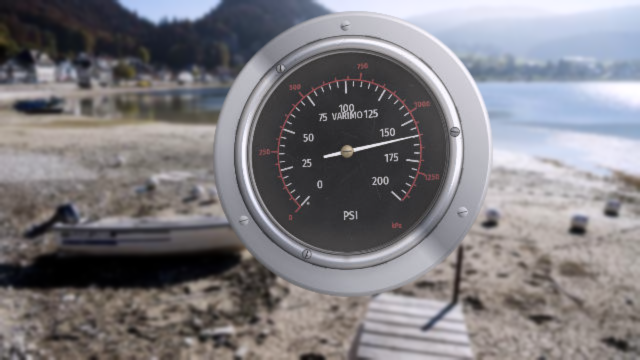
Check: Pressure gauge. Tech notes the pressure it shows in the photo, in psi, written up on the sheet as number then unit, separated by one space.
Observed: 160 psi
